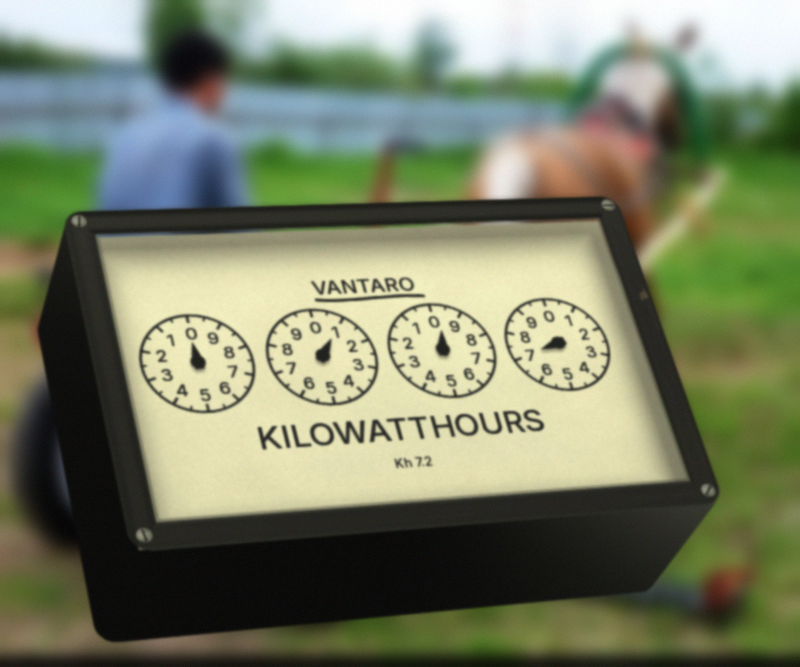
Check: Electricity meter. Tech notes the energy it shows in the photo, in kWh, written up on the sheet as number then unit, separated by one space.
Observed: 97 kWh
